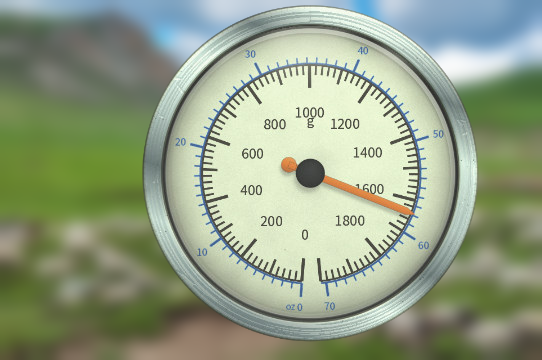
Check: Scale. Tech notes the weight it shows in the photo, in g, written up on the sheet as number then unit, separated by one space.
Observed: 1640 g
